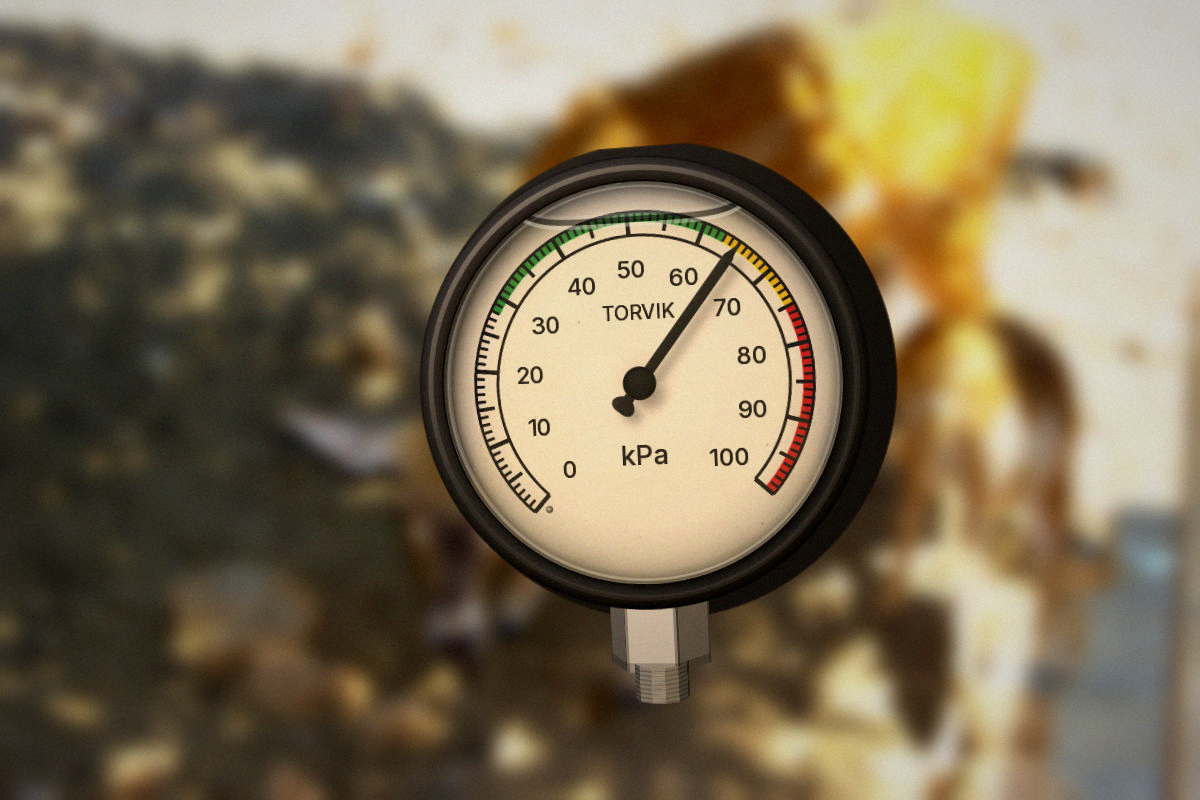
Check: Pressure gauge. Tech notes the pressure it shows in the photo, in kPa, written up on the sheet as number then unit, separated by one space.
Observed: 65 kPa
